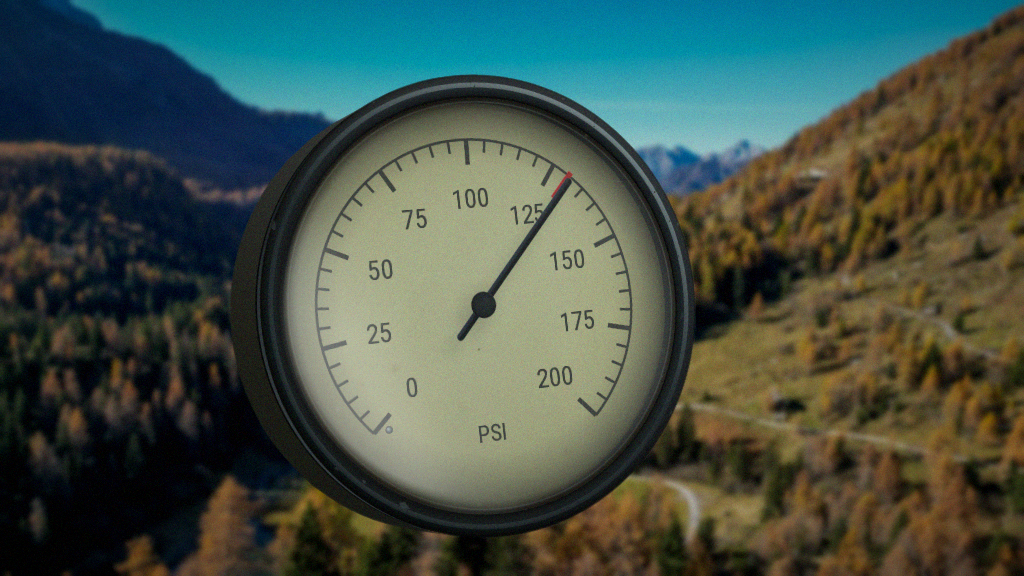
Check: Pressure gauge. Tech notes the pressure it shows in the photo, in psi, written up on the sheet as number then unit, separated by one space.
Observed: 130 psi
